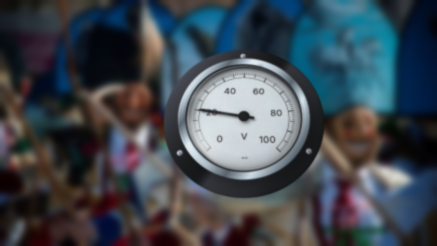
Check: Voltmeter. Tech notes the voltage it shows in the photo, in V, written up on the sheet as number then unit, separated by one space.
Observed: 20 V
